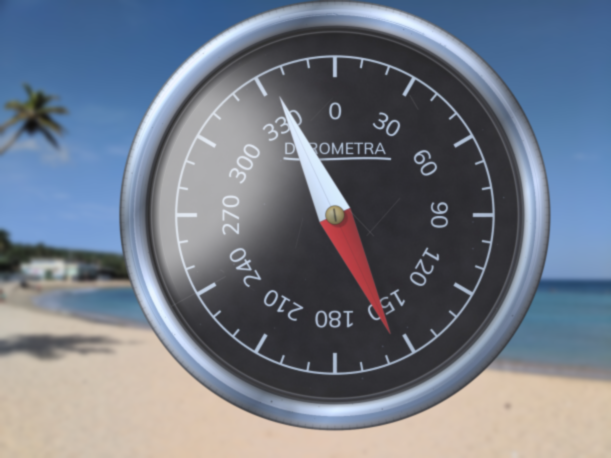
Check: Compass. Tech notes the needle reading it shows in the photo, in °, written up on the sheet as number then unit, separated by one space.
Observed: 155 °
